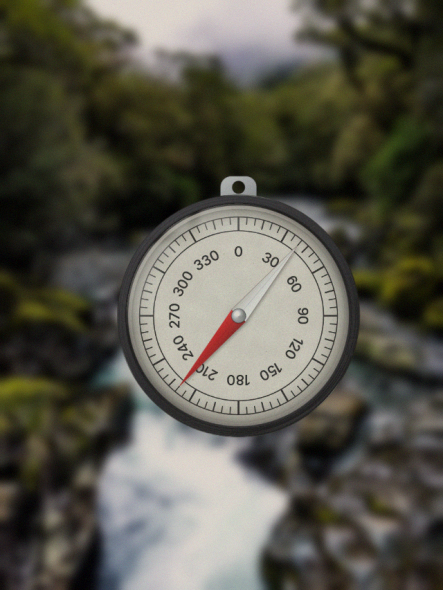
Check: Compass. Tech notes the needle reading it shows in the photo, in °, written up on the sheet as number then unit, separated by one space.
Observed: 220 °
